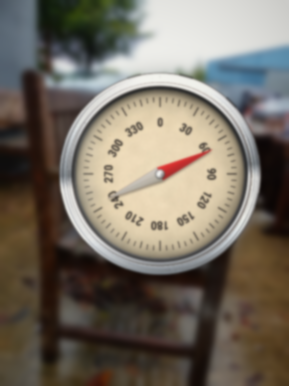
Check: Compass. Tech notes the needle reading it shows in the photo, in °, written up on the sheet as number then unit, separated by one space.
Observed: 65 °
